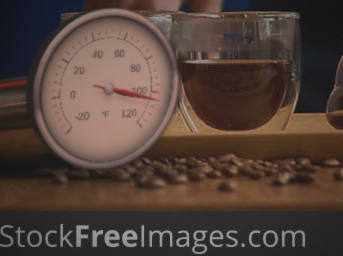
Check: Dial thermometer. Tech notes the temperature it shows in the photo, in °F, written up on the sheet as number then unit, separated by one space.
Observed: 104 °F
